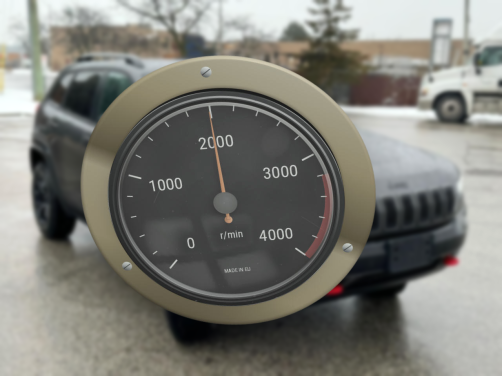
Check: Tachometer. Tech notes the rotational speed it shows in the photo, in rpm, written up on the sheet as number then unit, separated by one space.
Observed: 2000 rpm
